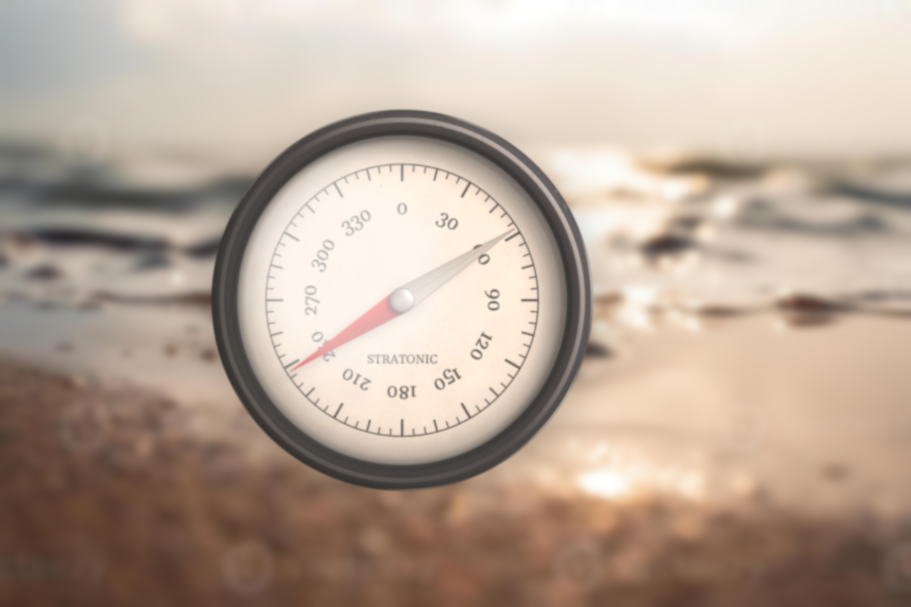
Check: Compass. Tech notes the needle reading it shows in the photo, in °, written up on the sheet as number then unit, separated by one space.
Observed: 237.5 °
